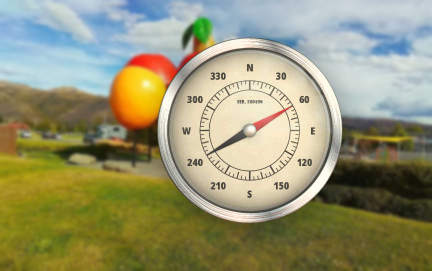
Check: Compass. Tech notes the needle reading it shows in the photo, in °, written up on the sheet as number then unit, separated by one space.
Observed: 60 °
